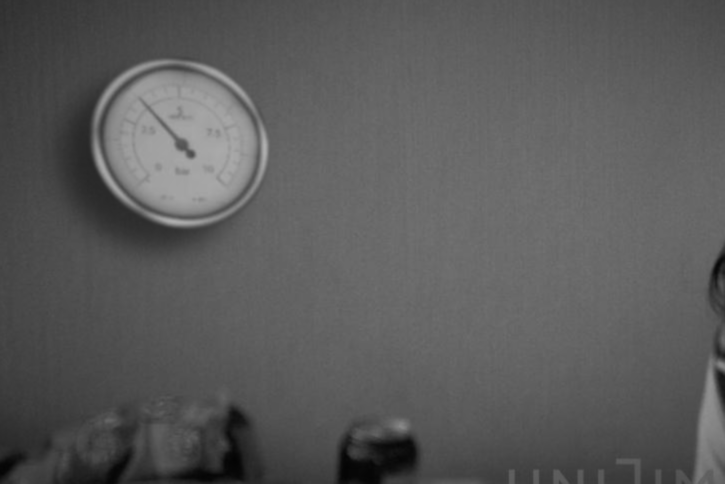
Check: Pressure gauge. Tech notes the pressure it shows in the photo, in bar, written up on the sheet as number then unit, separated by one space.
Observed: 3.5 bar
